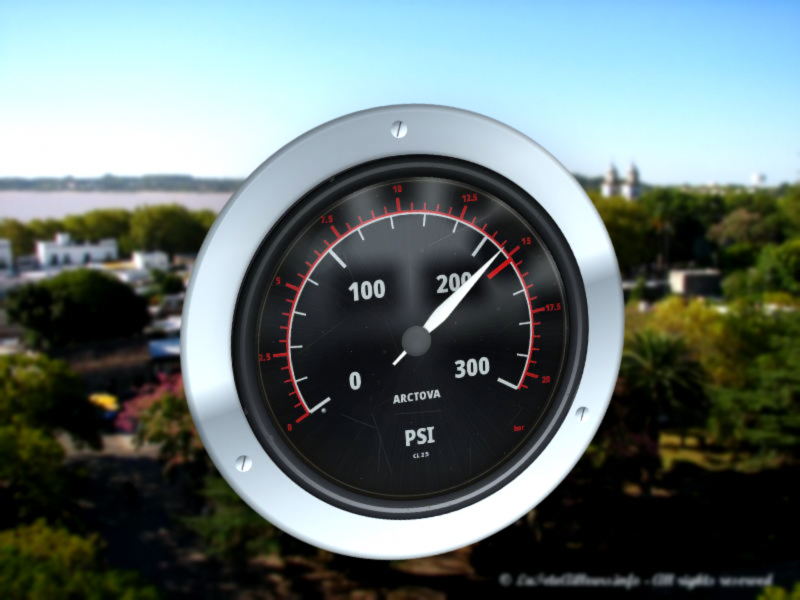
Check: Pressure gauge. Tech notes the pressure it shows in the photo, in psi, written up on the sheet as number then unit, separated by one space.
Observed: 210 psi
